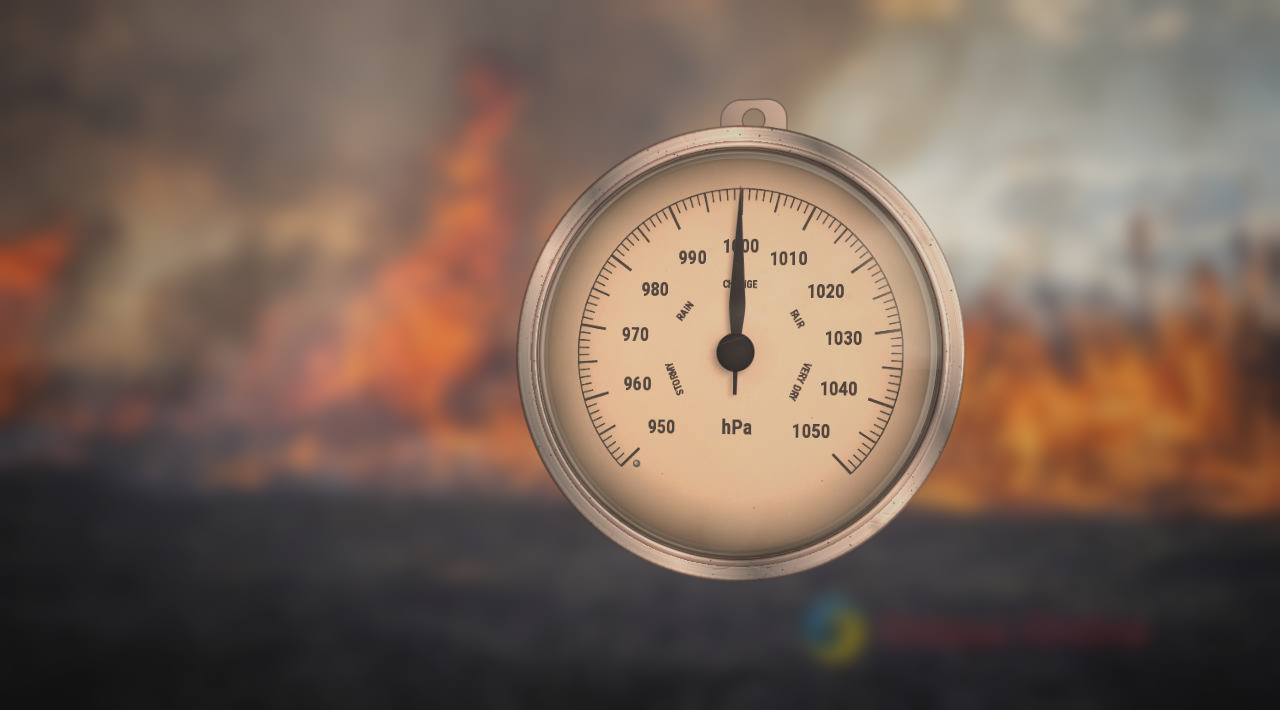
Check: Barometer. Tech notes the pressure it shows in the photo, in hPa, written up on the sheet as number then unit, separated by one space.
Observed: 1000 hPa
